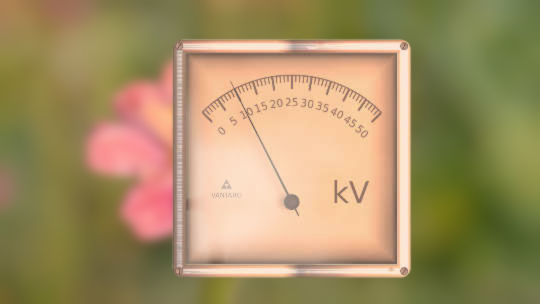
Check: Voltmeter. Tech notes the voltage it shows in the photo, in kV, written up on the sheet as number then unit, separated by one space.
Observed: 10 kV
